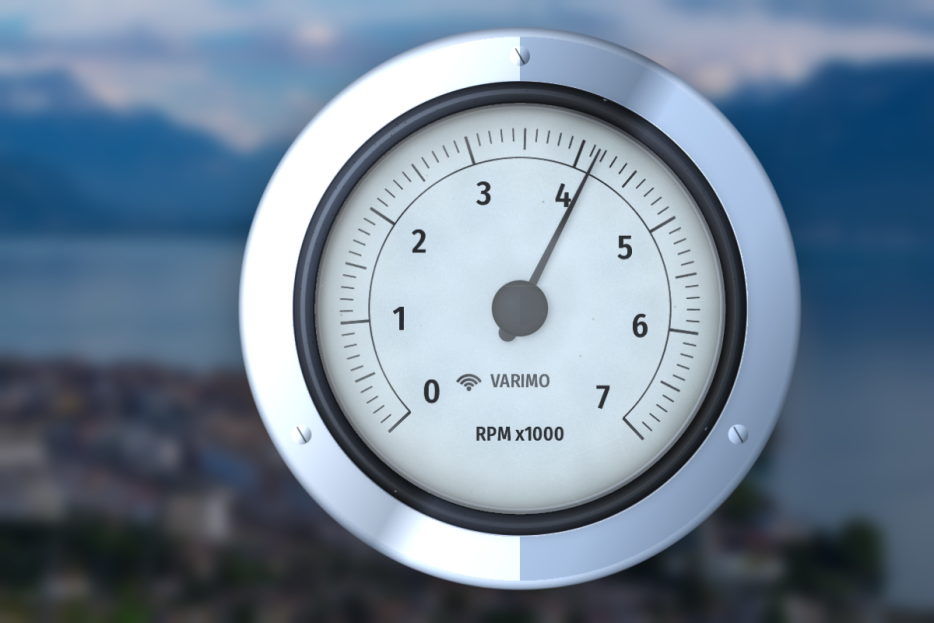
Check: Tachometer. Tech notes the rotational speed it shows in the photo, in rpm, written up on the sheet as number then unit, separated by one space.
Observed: 4150 rpm
